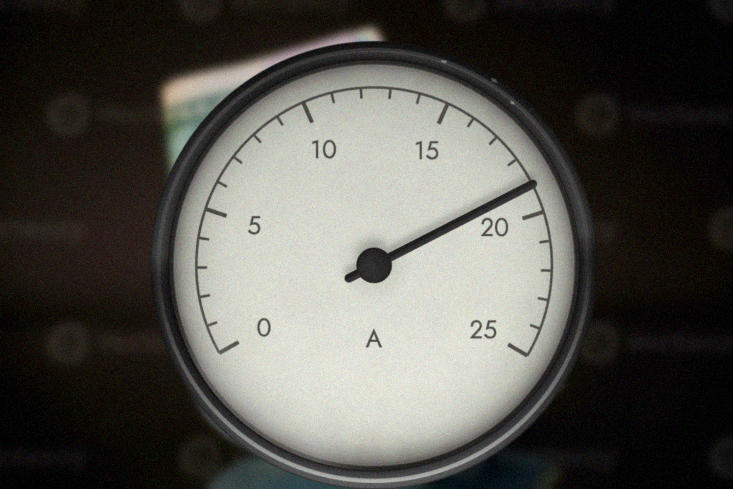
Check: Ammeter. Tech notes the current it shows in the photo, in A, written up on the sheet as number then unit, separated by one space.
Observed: 19 A
